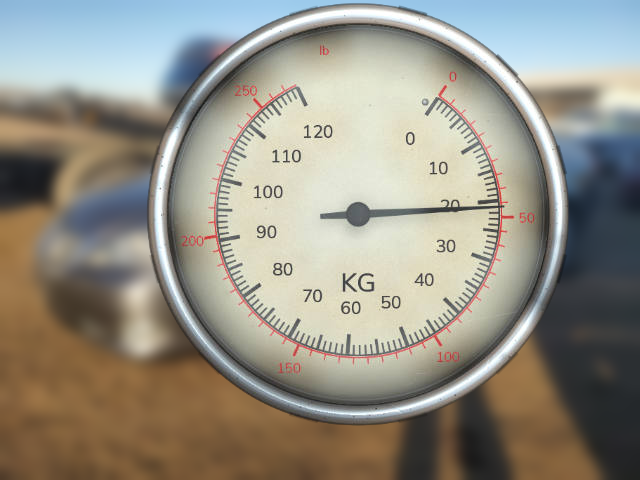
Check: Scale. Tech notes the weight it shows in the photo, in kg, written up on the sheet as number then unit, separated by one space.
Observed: 21 kg
